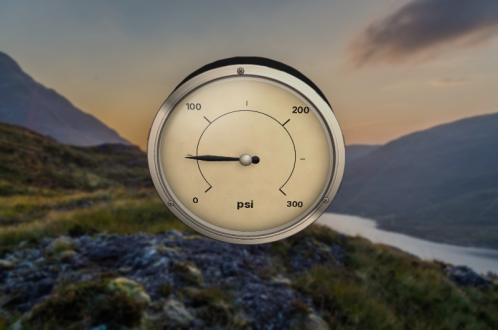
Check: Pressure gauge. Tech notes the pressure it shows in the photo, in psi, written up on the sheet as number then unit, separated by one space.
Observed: 50 psi
